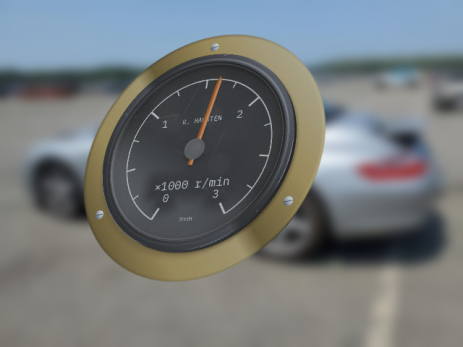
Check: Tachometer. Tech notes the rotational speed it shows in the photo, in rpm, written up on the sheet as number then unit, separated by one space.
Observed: 1625 rpm
